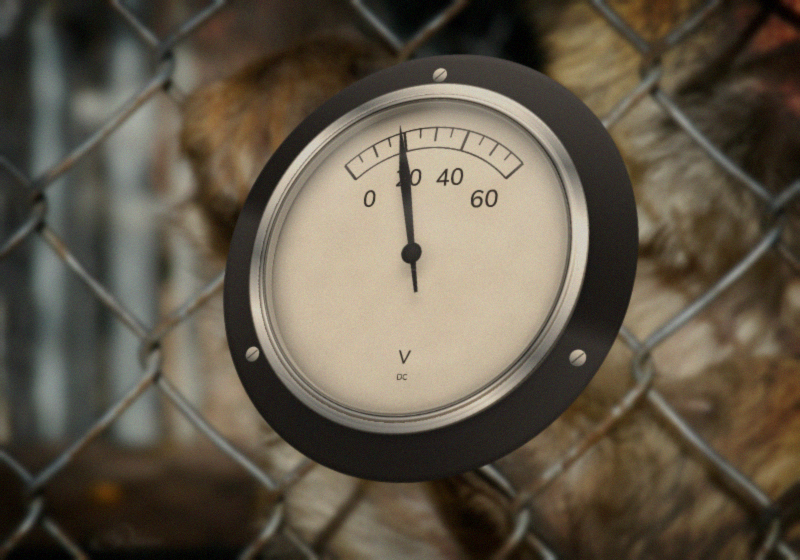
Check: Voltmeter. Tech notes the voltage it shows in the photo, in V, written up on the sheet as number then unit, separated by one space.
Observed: 20 V
